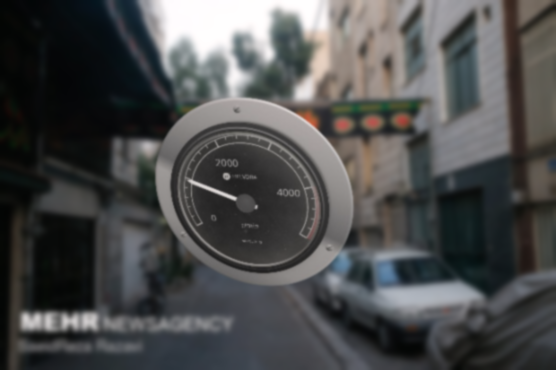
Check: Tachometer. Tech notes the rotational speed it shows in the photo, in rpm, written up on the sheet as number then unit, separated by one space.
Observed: 1000 rpm
